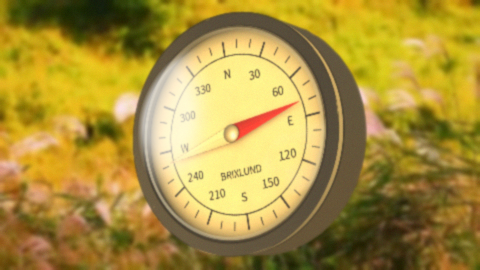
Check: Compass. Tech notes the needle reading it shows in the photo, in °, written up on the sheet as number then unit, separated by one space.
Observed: 80 °
